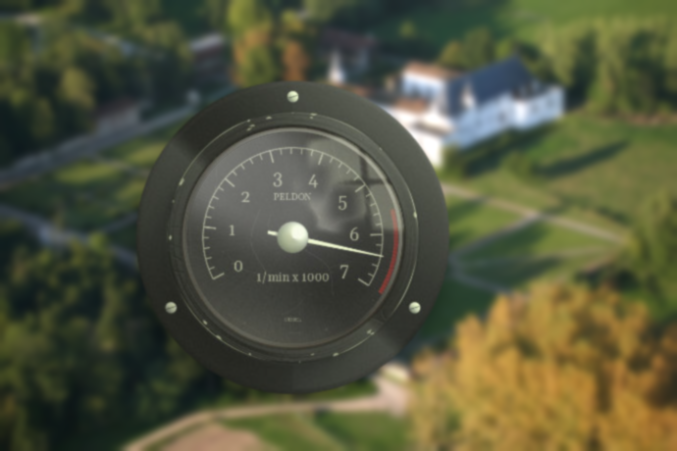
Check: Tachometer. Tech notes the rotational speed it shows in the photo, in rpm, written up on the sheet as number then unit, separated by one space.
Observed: 6400 rpm
